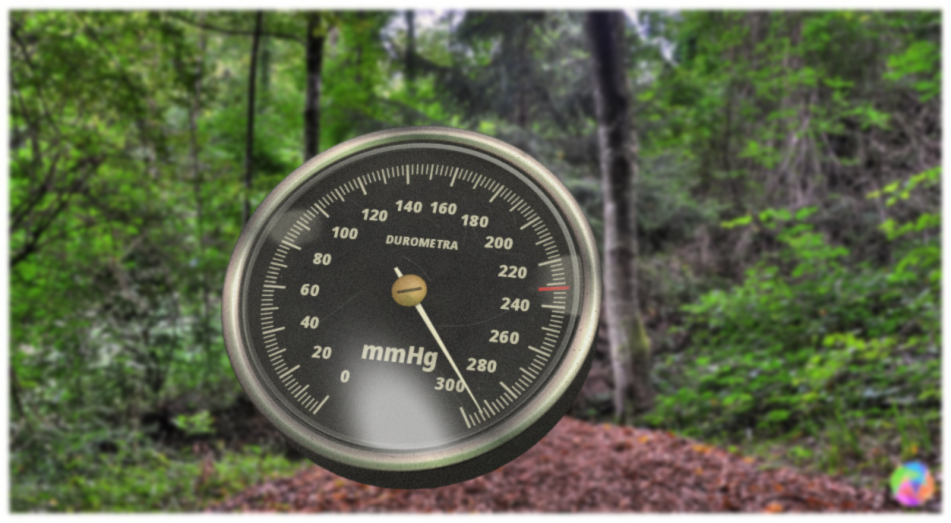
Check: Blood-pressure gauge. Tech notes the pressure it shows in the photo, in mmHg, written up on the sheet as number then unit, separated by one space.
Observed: 294 mmHg
